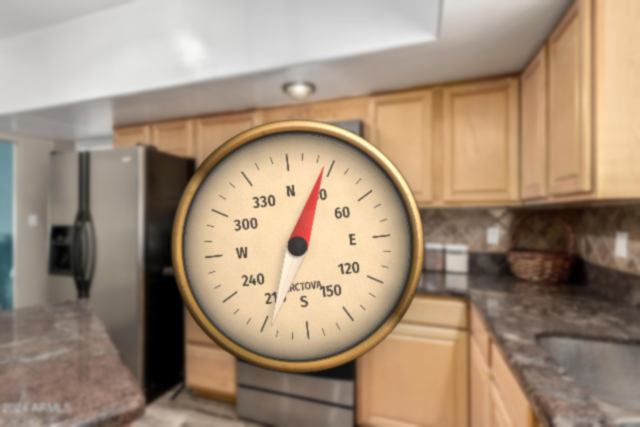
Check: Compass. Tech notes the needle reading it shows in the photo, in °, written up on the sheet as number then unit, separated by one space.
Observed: 25 °
